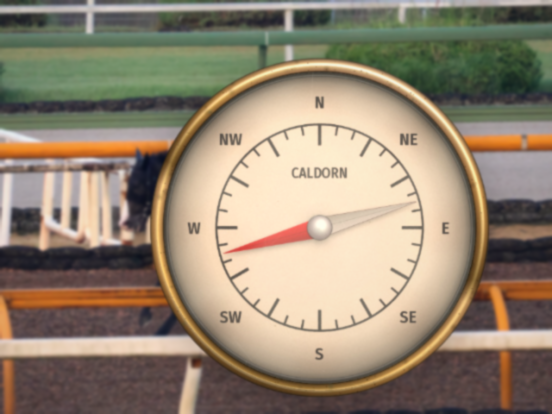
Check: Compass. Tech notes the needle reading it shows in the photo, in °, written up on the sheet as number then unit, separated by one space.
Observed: 255 °
